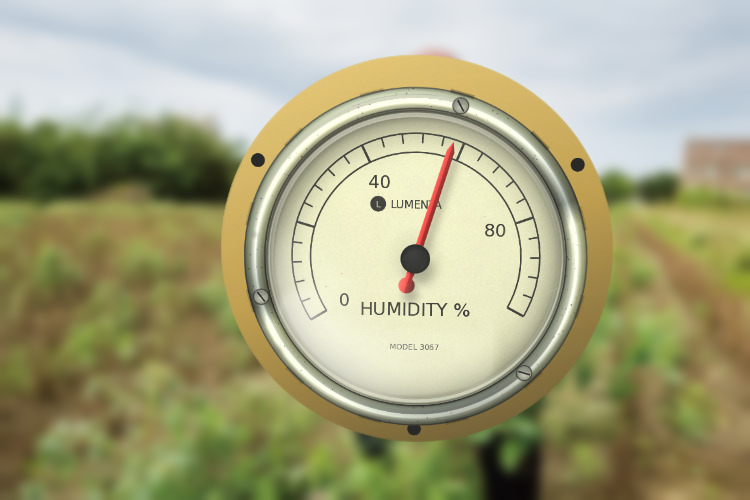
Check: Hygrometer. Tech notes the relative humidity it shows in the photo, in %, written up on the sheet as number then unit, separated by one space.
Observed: 58 %
